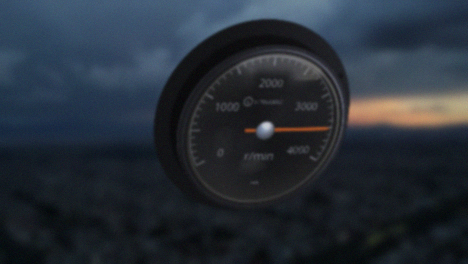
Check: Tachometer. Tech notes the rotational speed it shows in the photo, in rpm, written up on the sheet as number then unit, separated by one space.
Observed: 3500 rpm
